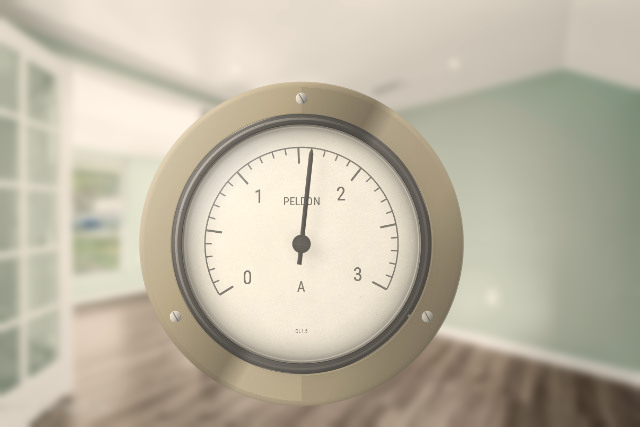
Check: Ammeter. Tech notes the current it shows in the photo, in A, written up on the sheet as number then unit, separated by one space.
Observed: 1.6 A
